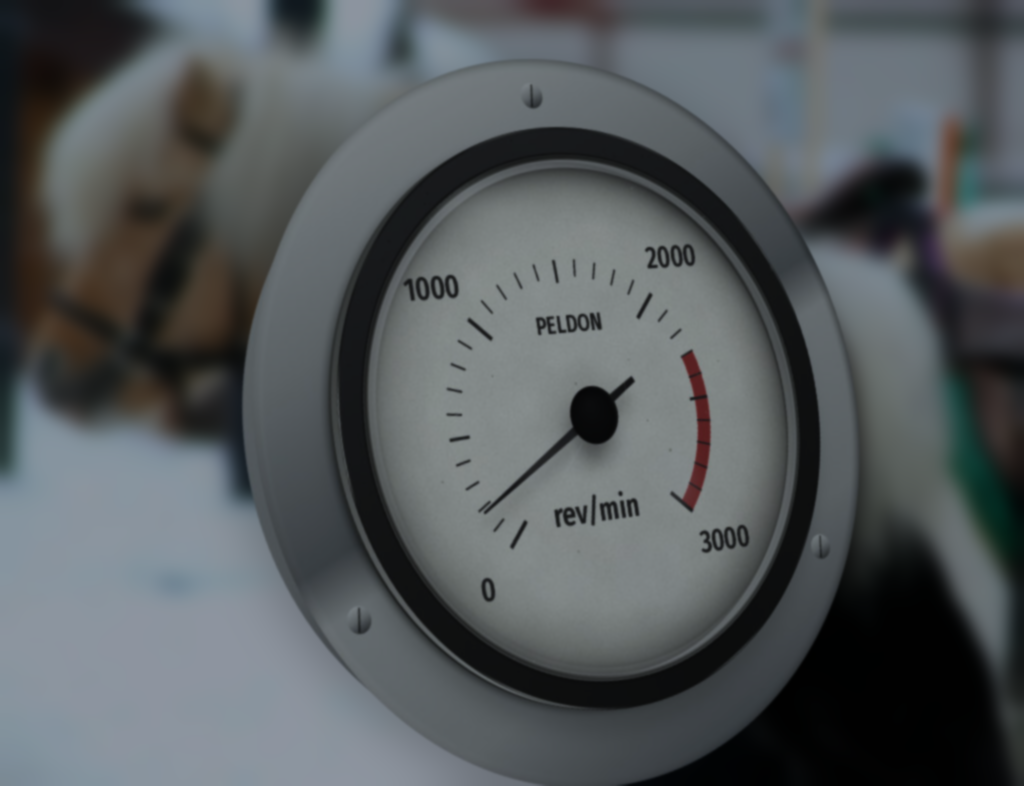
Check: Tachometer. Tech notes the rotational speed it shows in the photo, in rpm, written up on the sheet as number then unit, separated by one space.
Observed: 200 rpm
